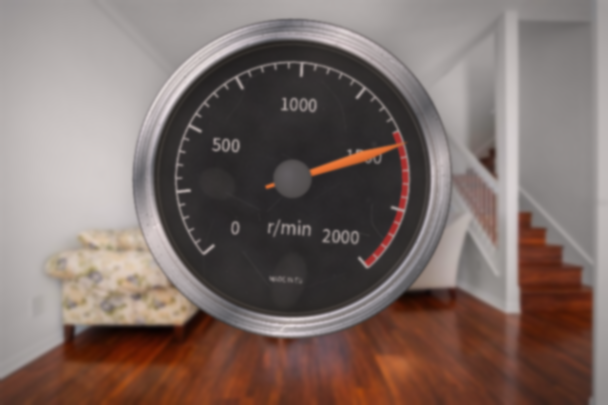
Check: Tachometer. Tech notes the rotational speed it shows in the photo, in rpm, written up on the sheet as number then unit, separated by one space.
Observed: 1500 rpm
